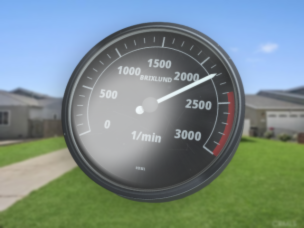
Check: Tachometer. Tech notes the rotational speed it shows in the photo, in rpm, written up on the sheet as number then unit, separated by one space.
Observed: 2200 rpm
